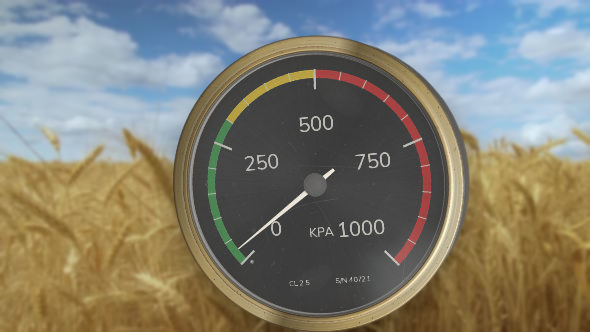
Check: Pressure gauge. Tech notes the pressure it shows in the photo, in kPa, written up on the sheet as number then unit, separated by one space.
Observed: 25 kPa
